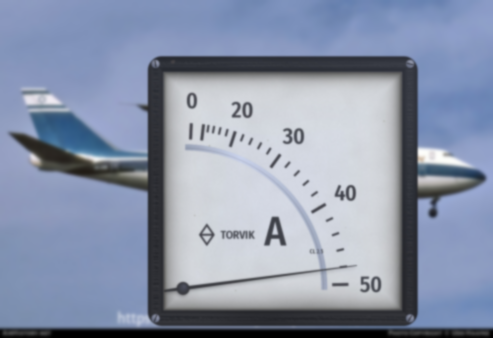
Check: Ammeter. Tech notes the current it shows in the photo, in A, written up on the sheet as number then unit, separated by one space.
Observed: 48 A
